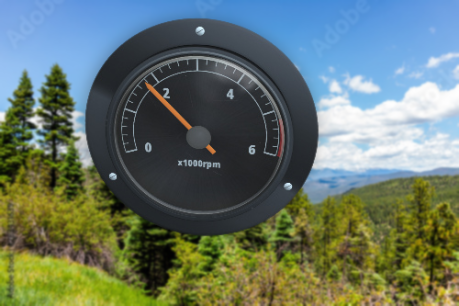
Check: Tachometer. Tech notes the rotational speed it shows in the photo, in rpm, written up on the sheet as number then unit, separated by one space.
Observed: 1800 rpm
